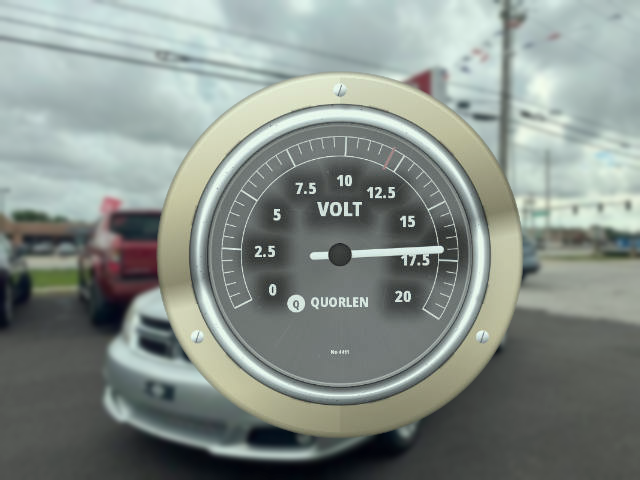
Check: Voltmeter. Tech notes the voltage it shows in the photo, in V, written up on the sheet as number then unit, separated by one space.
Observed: 17 V
